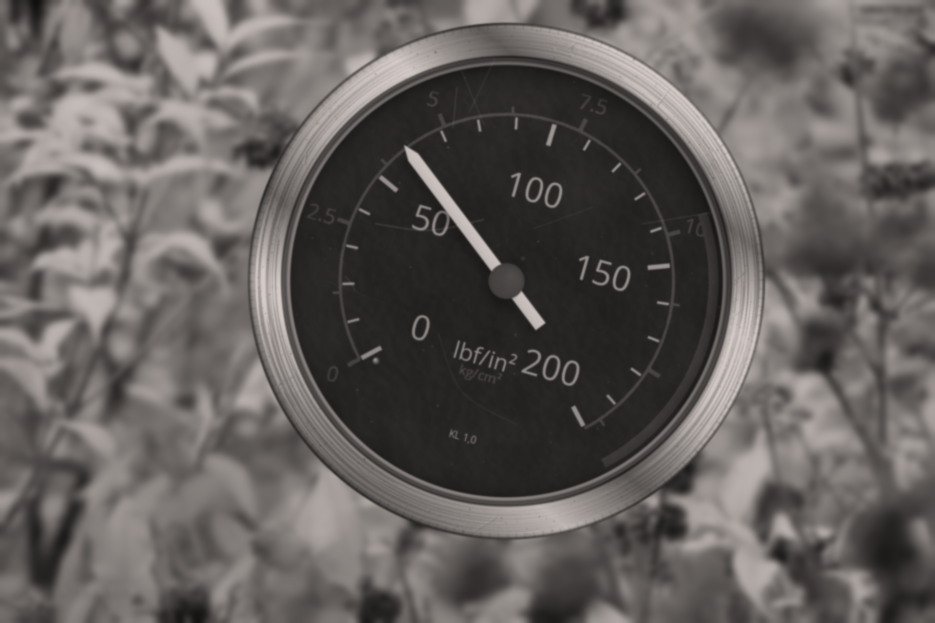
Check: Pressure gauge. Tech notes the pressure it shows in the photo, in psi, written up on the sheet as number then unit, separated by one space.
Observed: 60 psi
